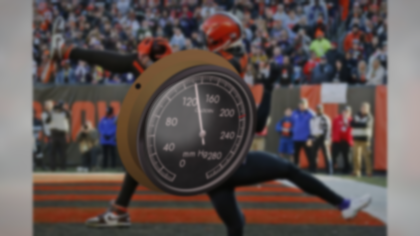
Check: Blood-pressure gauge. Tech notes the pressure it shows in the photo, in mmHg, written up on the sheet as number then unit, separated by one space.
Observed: 130 mmHg
